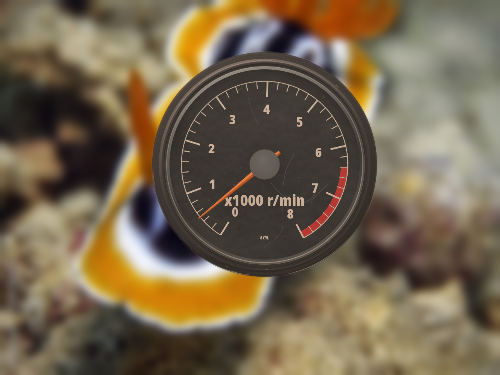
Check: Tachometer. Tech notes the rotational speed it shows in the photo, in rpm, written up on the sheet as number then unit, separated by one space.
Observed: 500 rpm
